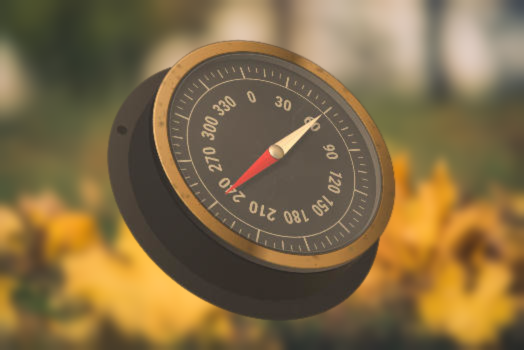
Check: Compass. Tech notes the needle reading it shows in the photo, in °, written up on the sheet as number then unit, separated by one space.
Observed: 240 °
